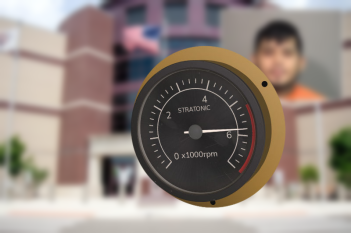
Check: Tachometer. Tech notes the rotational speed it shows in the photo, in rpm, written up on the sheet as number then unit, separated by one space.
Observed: 5800 rpm
